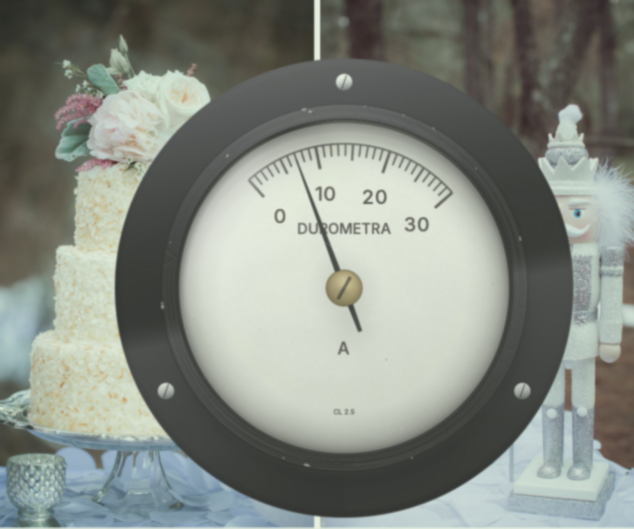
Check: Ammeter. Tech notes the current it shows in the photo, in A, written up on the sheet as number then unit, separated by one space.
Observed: 7 A
